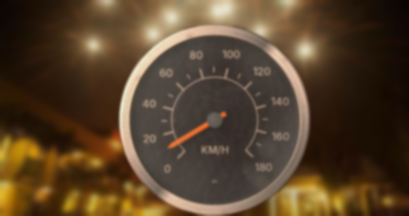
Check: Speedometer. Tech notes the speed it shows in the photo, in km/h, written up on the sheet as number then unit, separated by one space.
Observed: 10 km/h
